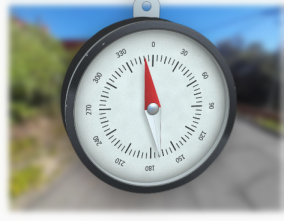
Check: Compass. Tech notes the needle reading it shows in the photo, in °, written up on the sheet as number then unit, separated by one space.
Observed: 350 °
